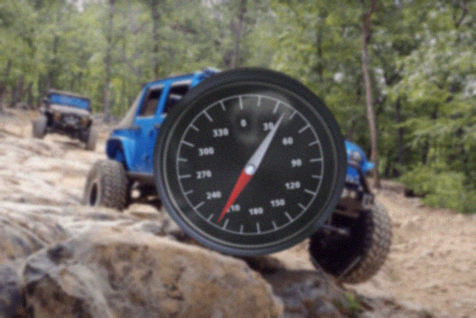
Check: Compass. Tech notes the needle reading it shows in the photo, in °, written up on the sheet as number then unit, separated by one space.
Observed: 217.5 °
